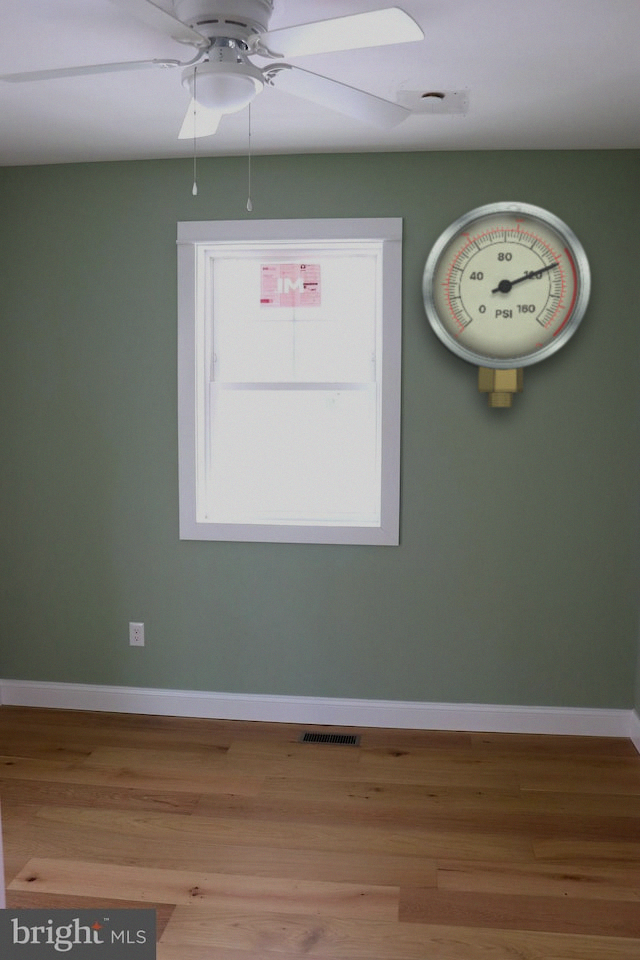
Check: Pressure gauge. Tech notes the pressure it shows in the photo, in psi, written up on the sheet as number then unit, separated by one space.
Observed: 120 psi
